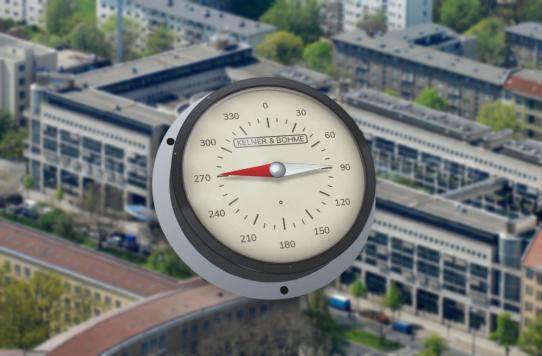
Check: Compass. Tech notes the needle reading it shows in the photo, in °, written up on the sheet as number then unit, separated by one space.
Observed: 270 °
